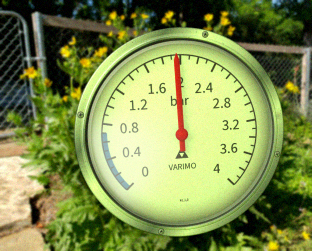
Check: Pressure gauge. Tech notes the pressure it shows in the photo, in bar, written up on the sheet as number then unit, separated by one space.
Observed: 1.95 bar
